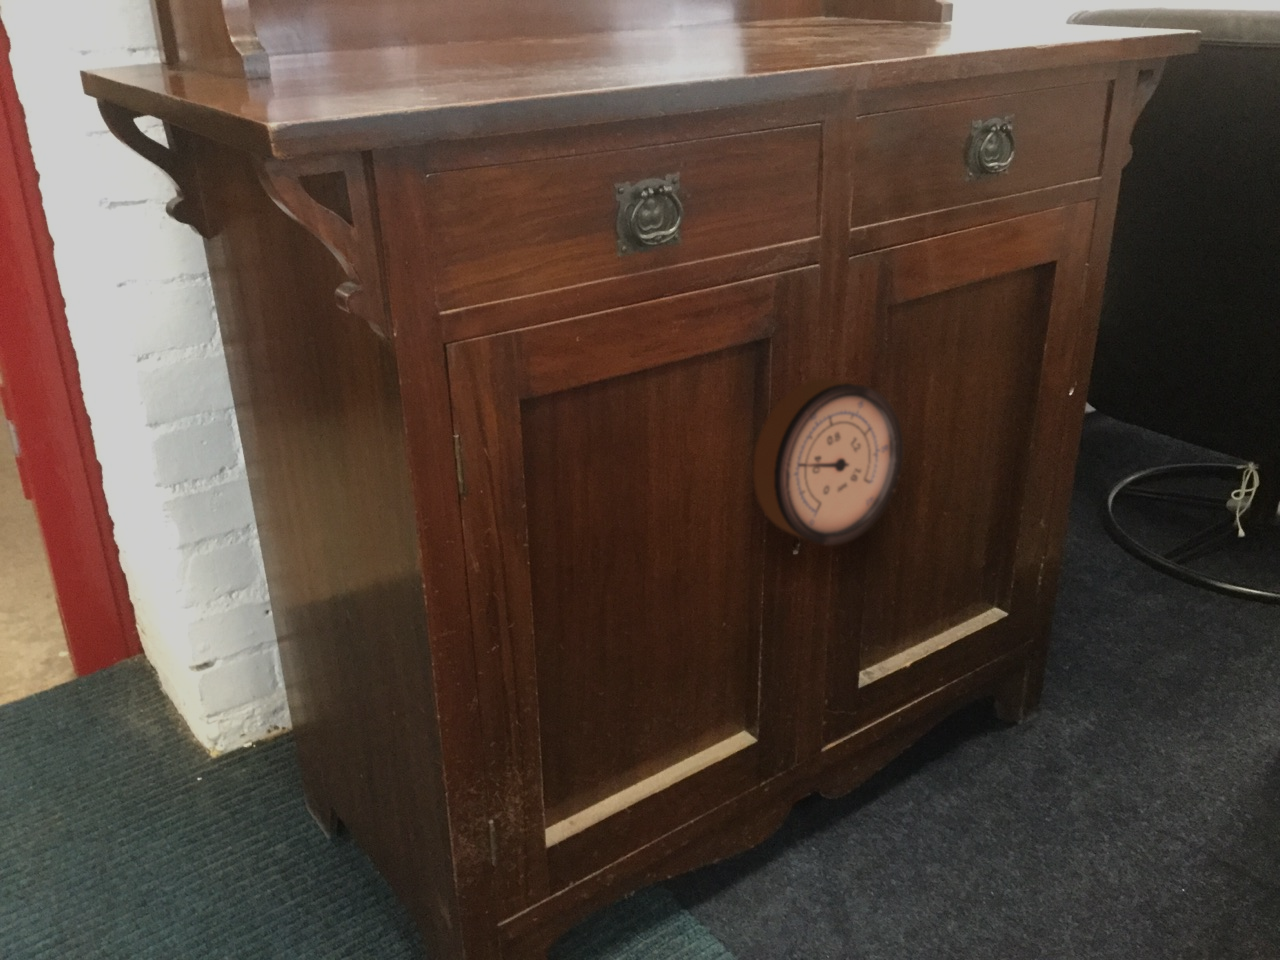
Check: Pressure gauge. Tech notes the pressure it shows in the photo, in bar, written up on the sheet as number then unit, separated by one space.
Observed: 0.4 bar
